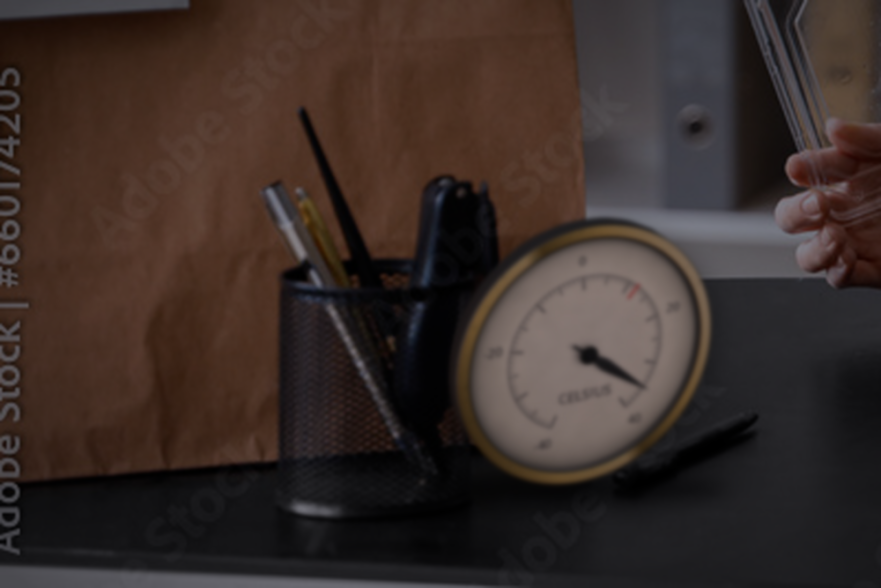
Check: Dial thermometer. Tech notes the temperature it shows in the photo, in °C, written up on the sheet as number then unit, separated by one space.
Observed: 35 °C
